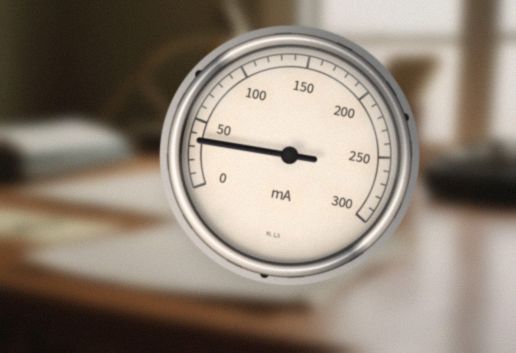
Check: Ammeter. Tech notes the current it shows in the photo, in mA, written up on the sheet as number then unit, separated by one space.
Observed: 35 mA
